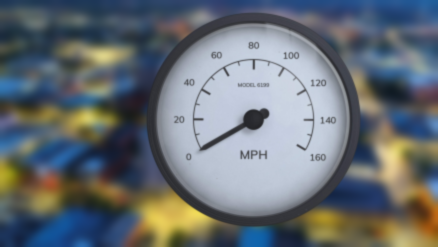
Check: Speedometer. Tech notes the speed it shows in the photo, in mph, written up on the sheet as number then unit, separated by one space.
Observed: 0 mph
